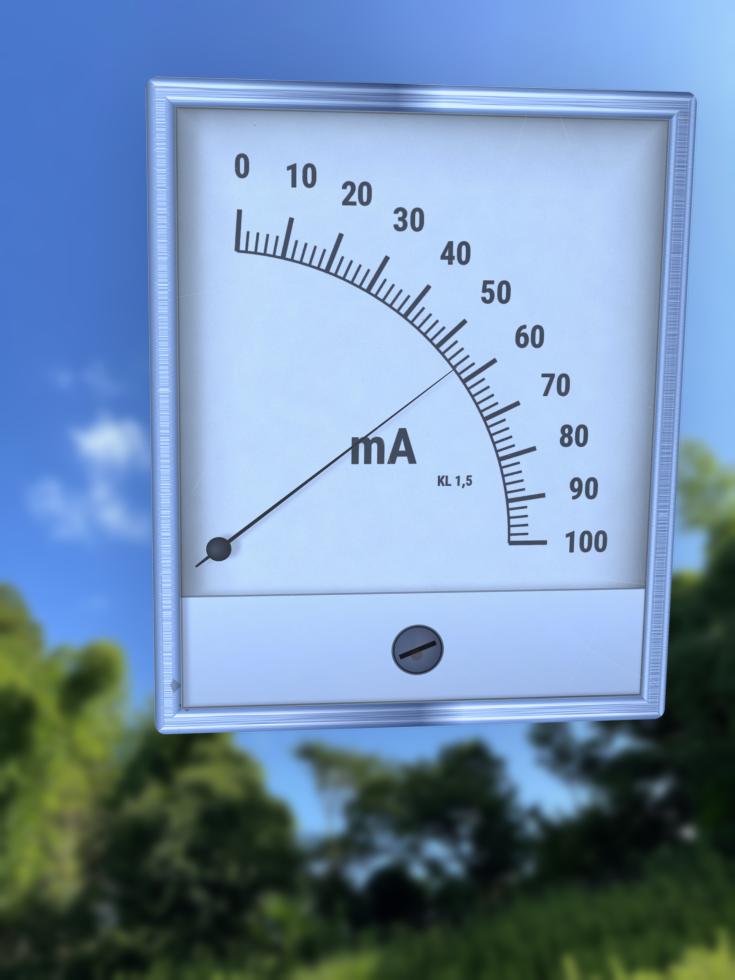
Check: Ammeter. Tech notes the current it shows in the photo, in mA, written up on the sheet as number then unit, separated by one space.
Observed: 56 mA
